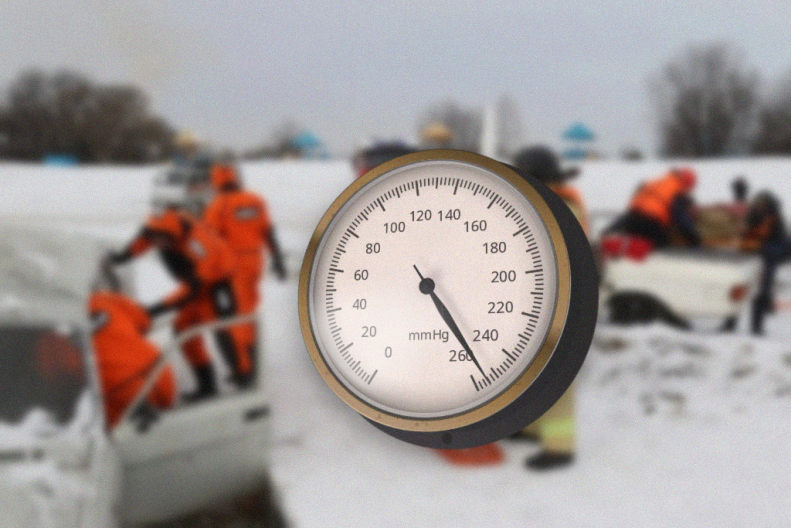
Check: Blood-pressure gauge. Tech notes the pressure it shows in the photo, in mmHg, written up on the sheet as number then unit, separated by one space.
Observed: 254 mmHg
